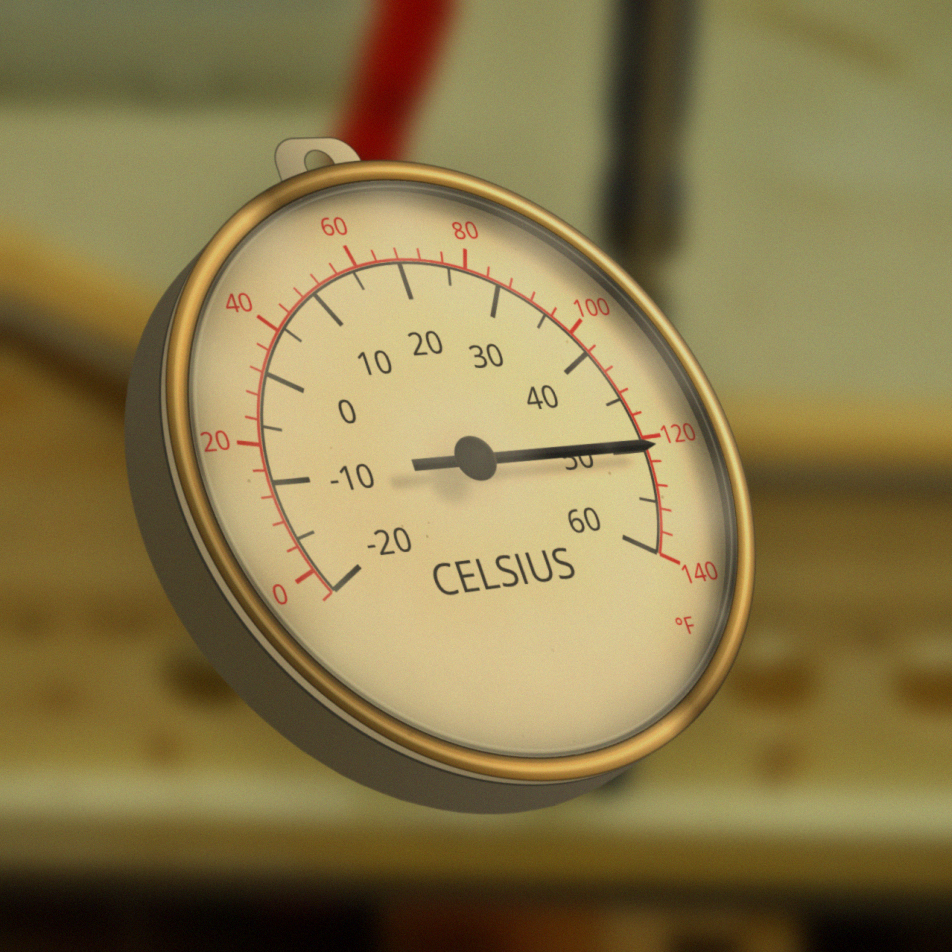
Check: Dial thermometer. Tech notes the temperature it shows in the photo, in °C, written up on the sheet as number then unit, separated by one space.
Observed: 50 °C
